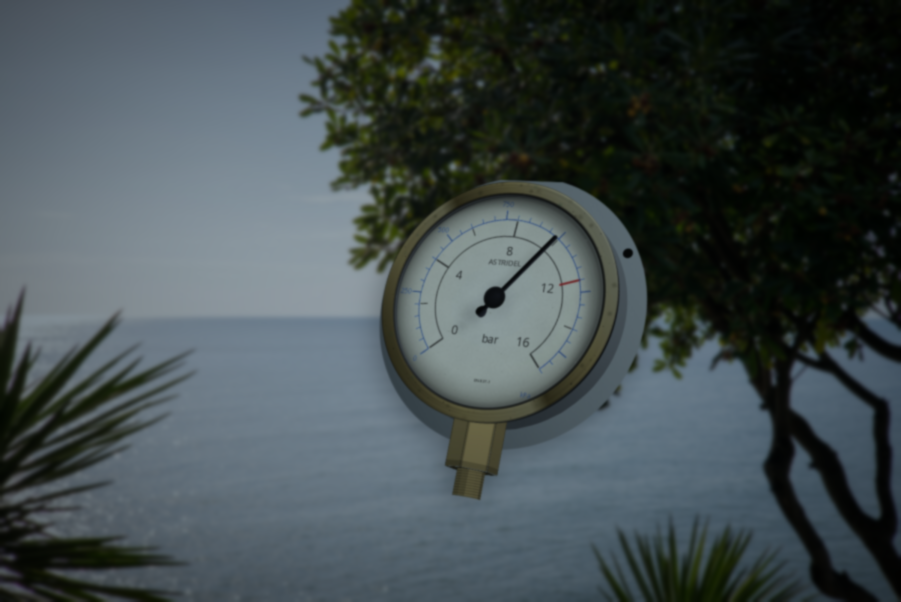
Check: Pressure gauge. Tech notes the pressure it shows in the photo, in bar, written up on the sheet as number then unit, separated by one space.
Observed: 10 bar
